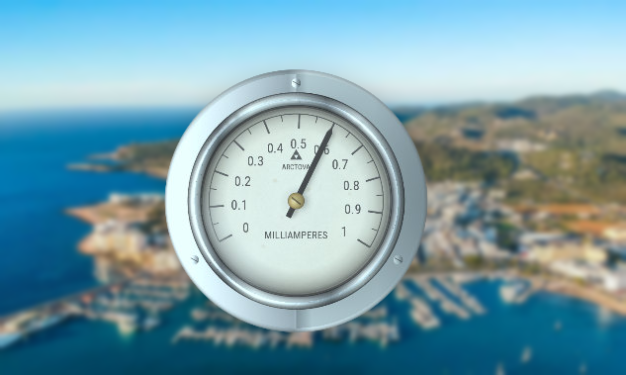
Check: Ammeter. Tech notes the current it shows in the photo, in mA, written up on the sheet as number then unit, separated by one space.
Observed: 0.6 mA
